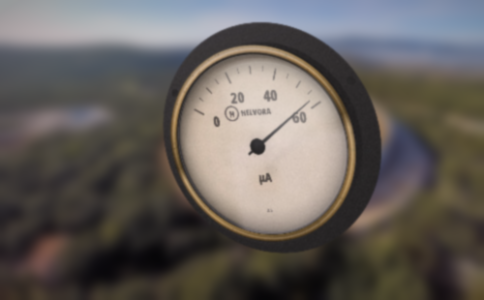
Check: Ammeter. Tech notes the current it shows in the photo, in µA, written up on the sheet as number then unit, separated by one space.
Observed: 57.5 µA
